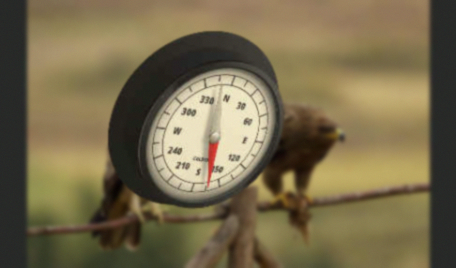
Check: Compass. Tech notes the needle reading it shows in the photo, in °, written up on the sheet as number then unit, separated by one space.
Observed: 165 °
